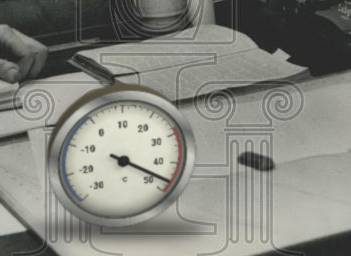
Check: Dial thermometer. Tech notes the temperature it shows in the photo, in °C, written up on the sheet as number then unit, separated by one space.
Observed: 46 °C
